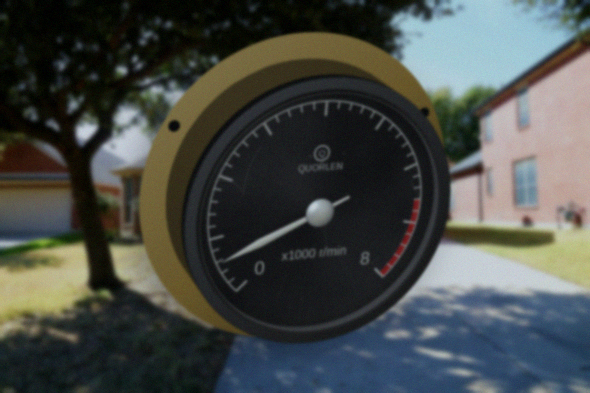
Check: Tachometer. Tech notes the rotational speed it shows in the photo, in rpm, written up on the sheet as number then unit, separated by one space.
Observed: 600 rpm
